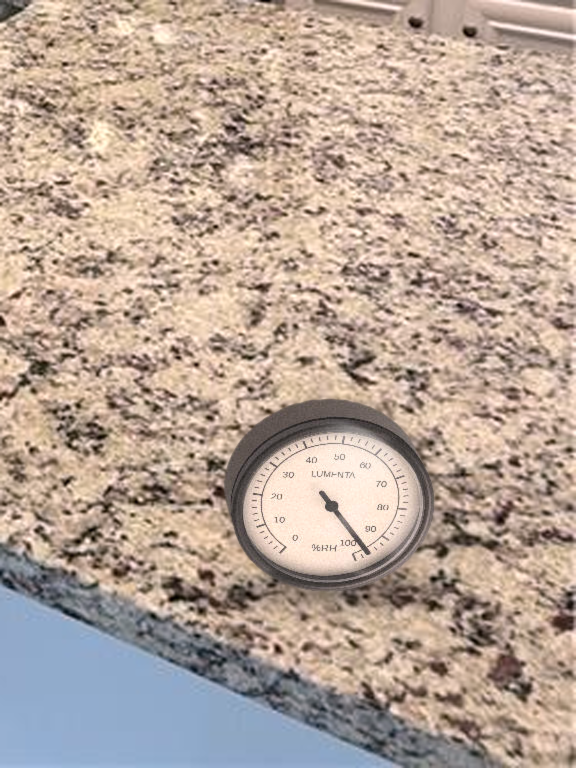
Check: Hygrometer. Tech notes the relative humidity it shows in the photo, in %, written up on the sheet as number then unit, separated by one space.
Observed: 96 %
